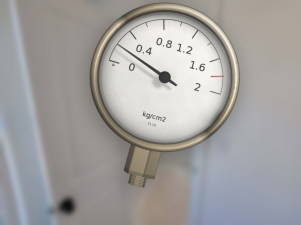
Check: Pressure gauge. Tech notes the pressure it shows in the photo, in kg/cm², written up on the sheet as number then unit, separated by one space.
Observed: 0.2 kg/cm²
